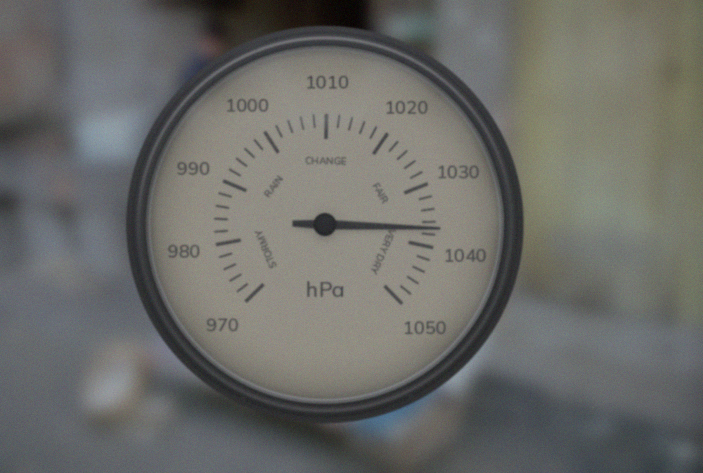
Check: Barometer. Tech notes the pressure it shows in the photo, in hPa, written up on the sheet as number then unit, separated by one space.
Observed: 1037 hPa
